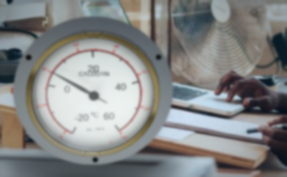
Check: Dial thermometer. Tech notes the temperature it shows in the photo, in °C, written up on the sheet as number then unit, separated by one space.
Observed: 5 °C
